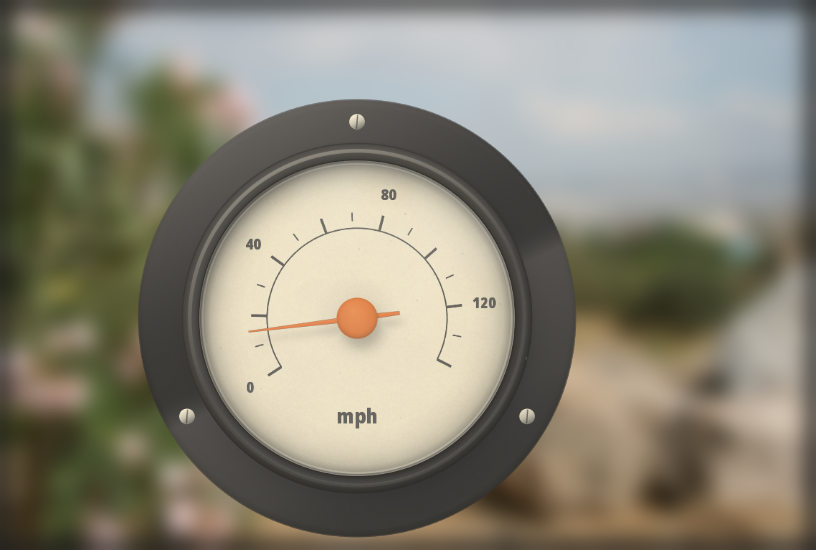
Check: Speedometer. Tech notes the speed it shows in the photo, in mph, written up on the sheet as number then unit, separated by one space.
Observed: 15 mph
